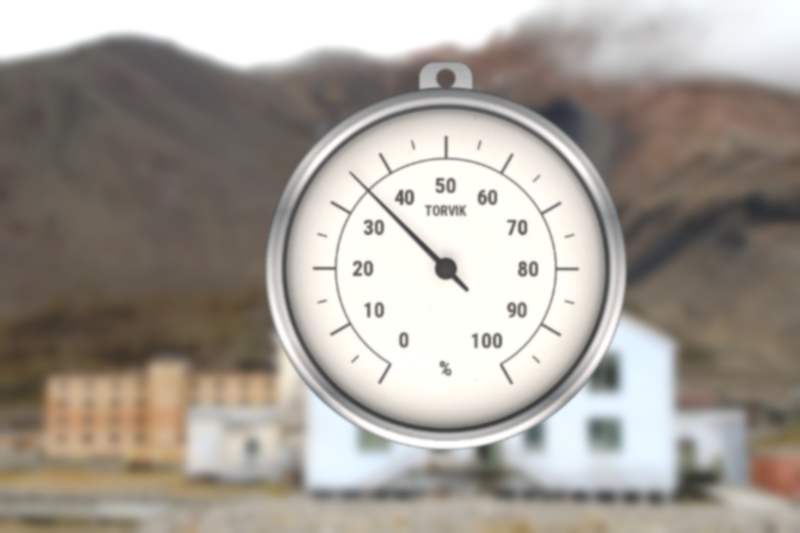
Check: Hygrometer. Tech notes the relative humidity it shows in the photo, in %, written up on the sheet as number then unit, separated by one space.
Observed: 35 %
